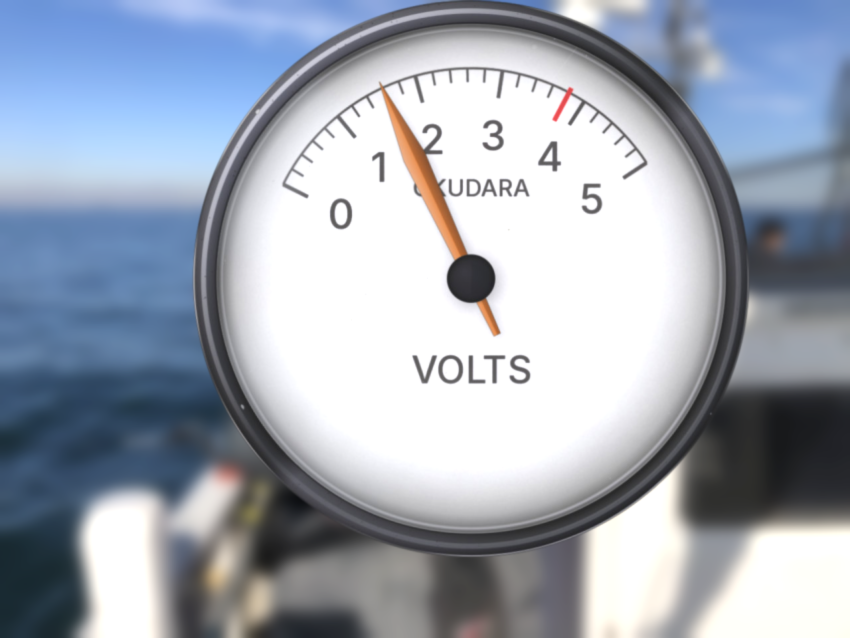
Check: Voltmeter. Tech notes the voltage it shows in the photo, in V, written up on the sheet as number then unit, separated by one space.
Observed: 1.6 V
